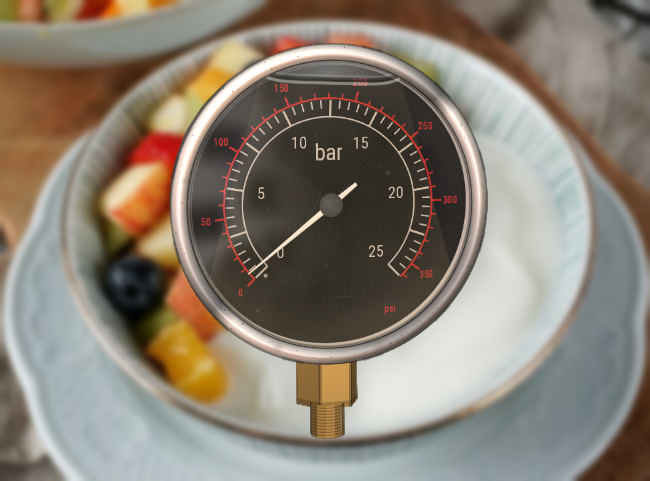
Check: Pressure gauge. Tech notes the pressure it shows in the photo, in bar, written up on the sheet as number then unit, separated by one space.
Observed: 0.5 bar
